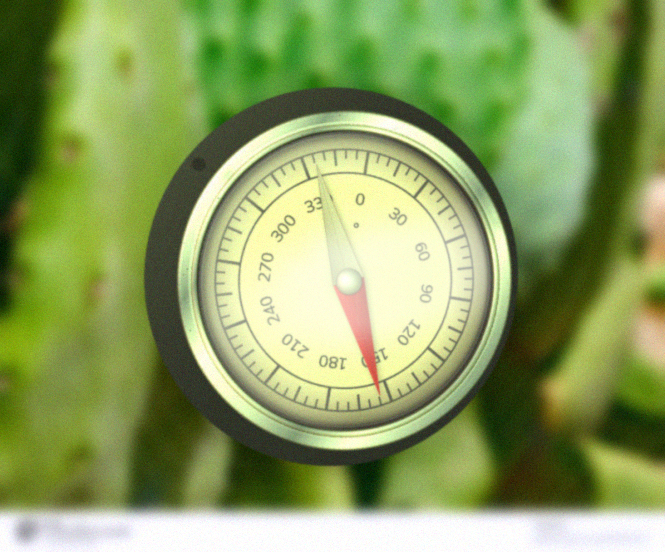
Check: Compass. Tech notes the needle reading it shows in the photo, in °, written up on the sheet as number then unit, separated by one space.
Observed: 155 °
